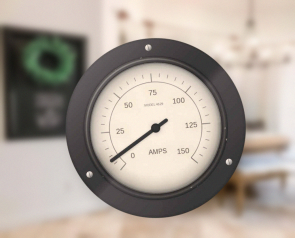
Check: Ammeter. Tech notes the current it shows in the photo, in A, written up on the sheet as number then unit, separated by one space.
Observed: 7.5 A
